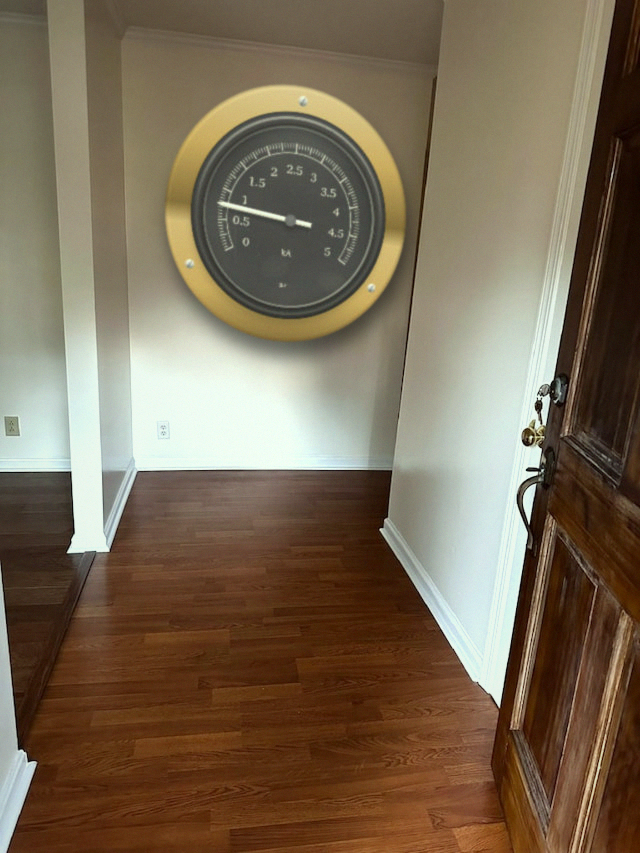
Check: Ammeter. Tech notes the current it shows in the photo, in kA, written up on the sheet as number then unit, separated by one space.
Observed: 0.75 kA
